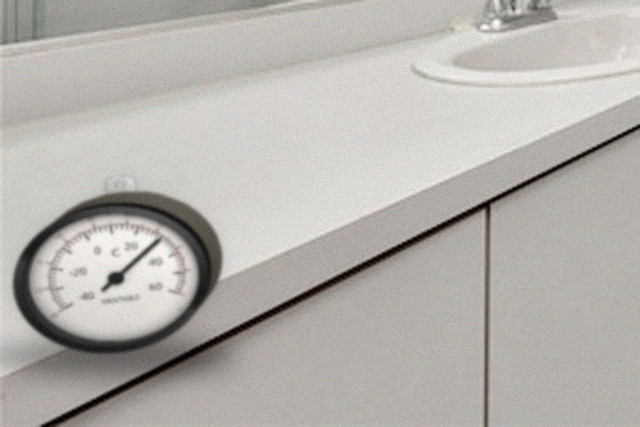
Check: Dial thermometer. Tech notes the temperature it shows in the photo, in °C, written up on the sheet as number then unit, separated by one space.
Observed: 30 °C
